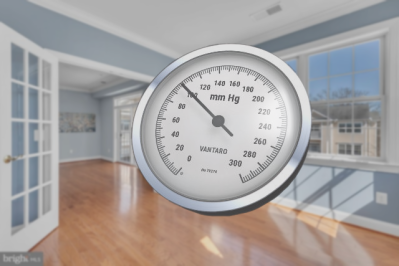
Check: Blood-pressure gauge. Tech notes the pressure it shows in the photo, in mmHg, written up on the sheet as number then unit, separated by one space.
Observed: 100 mmHg
